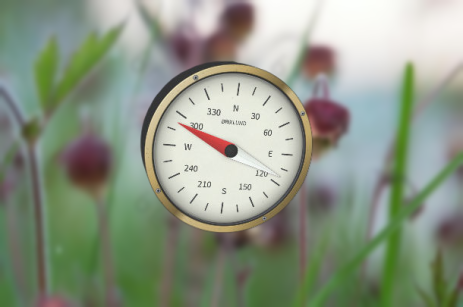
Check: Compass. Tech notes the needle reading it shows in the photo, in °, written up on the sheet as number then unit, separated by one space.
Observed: 292.5 °
